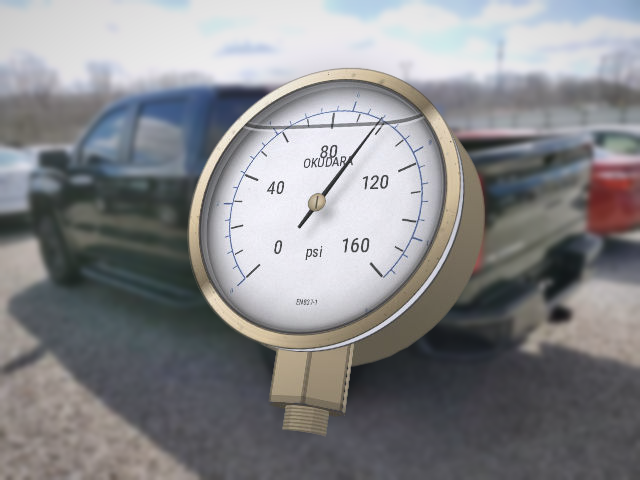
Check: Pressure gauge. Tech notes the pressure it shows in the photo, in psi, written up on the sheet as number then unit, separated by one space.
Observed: 100 psi
